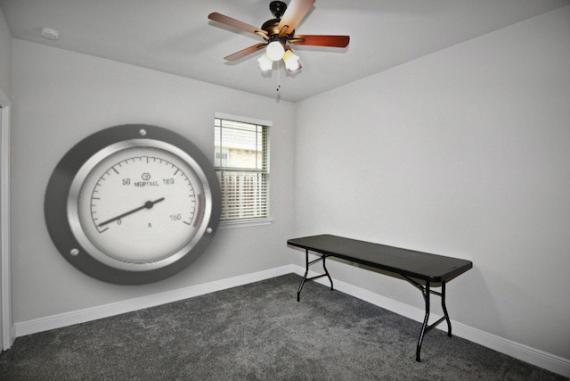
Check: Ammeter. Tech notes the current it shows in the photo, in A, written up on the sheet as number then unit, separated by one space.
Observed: 5 A
